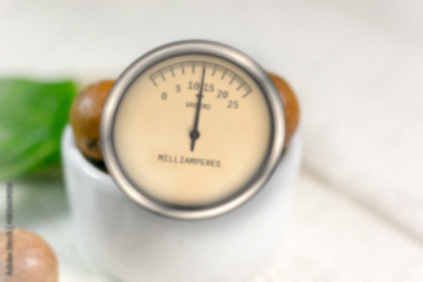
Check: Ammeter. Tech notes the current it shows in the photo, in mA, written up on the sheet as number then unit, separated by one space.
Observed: 12.5 mA
